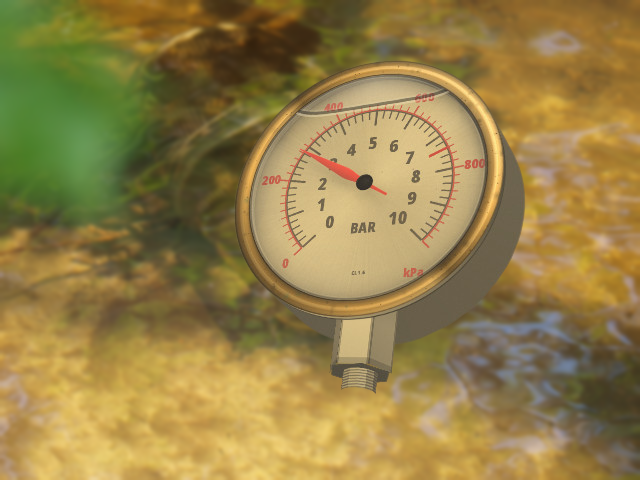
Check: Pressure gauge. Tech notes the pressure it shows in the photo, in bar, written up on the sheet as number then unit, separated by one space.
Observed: 2.8 bar
